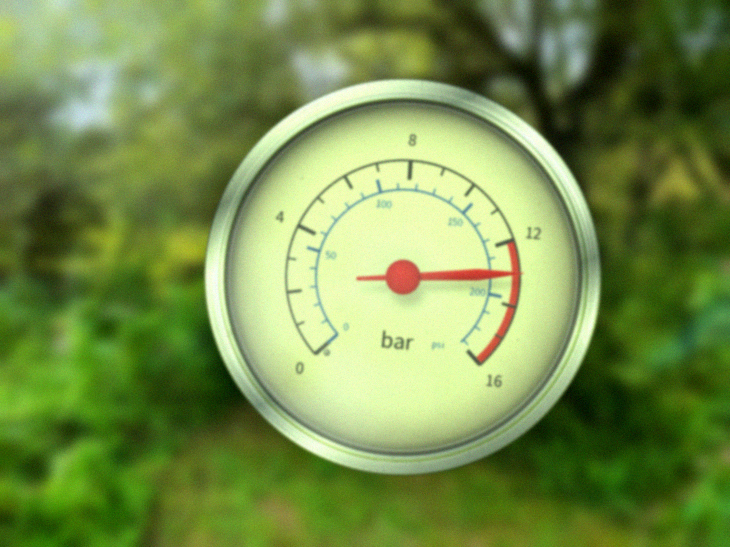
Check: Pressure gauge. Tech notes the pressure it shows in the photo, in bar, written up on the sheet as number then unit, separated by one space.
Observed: 13 bar
